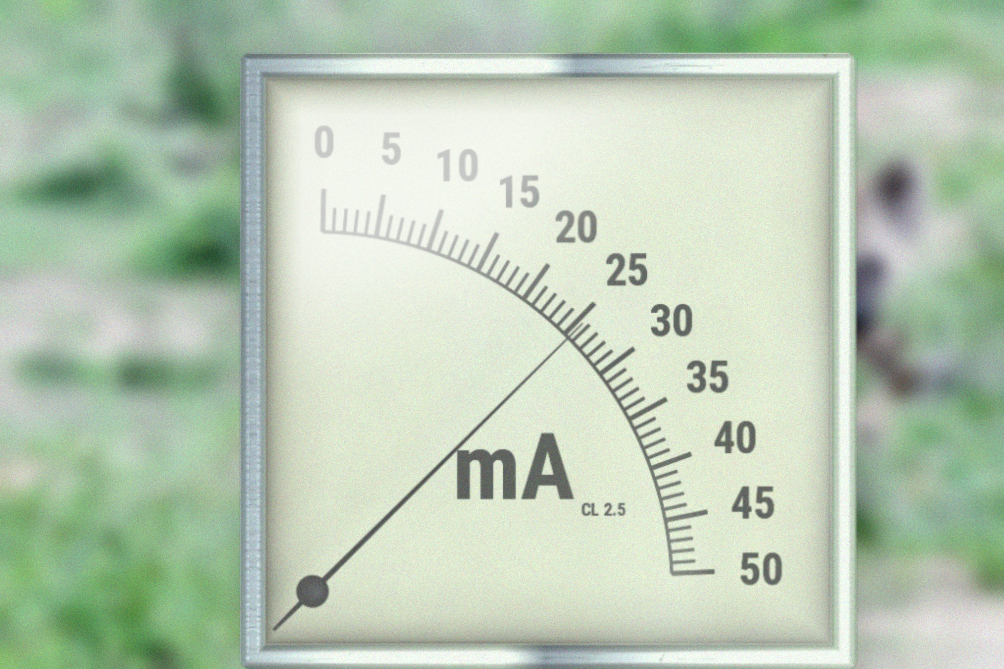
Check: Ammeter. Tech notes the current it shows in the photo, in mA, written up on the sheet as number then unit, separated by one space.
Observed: 25.5 mA
